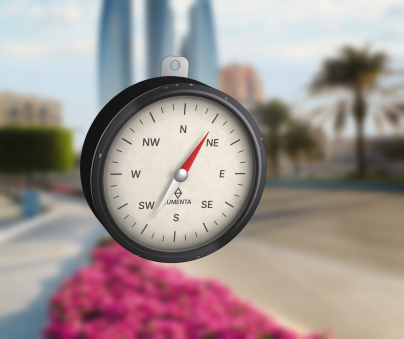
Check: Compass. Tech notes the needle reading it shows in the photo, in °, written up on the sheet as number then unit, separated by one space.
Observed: 30 °
